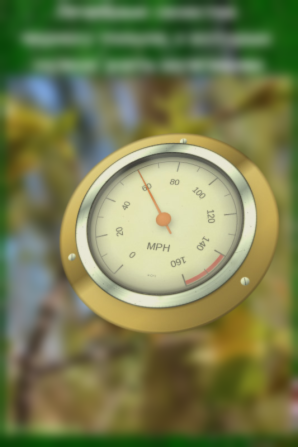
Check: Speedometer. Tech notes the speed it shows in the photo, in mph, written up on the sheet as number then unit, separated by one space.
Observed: 60 mph
